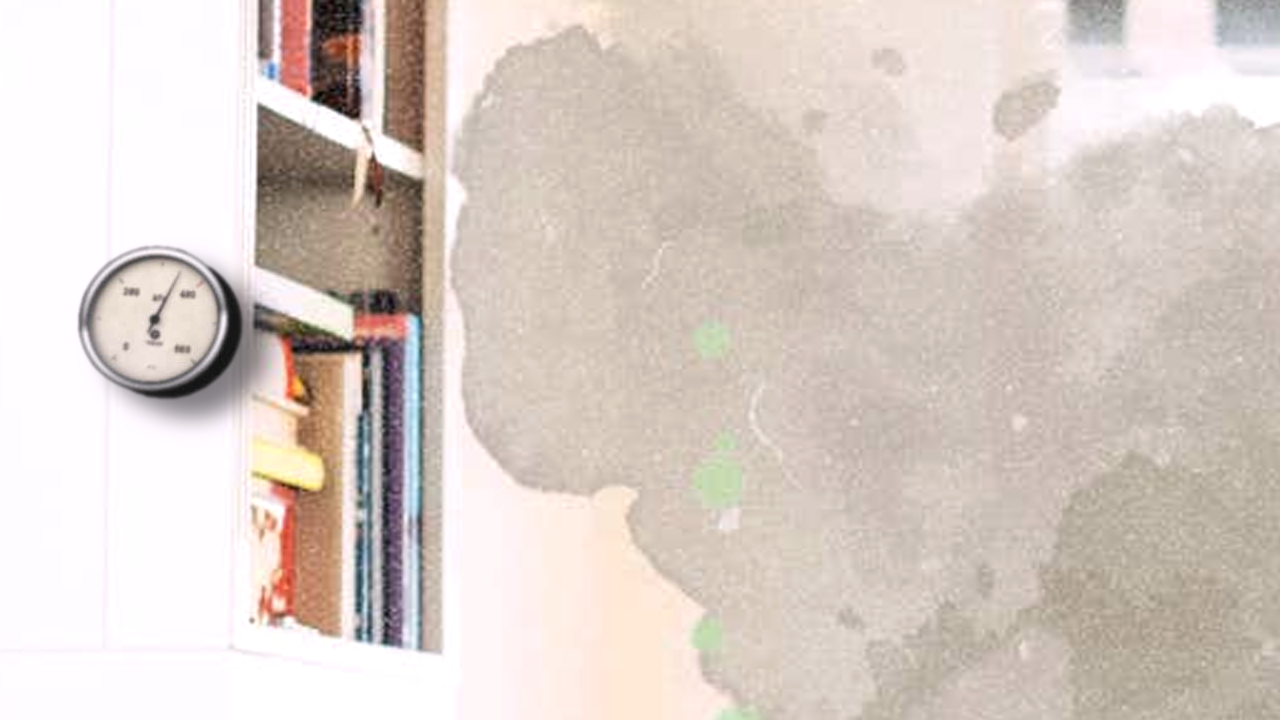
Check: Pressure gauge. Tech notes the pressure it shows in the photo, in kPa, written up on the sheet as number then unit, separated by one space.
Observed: 350 kPa
